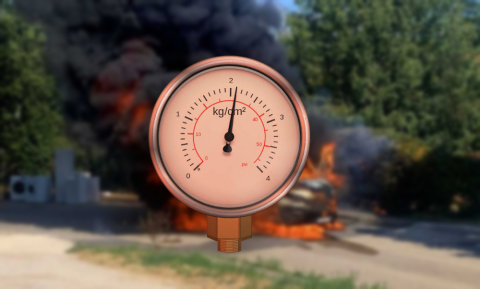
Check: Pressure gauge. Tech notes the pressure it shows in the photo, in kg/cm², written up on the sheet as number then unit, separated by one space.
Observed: 2.1 kg/cm²
